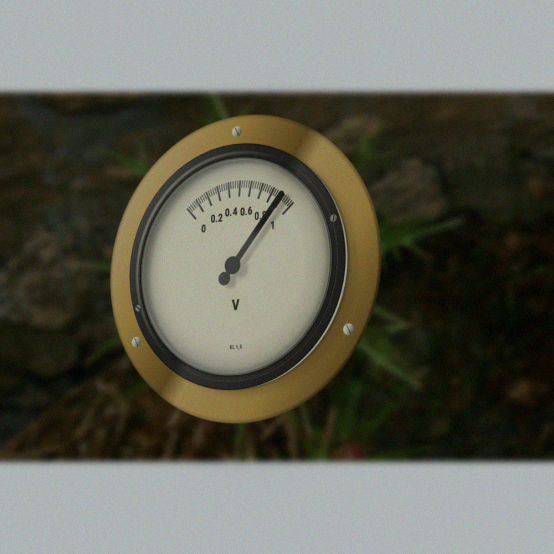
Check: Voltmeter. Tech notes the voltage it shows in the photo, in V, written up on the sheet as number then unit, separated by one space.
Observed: 0.9 V
